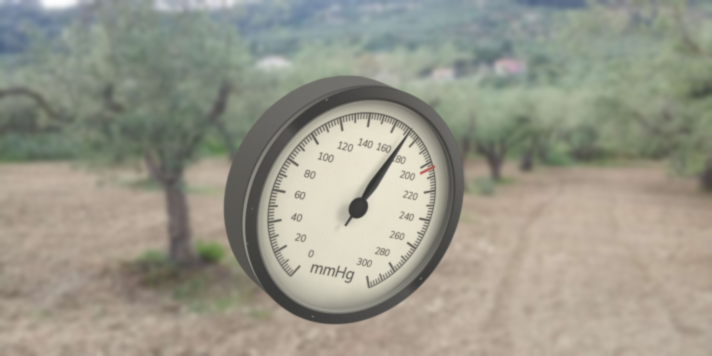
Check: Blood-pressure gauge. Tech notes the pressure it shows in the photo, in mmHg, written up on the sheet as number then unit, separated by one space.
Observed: 170 mmHg
